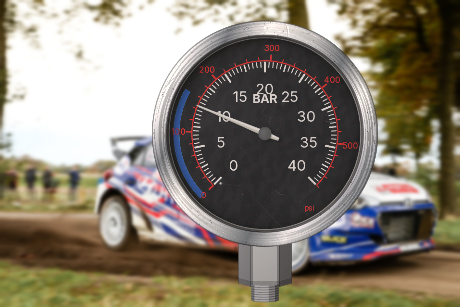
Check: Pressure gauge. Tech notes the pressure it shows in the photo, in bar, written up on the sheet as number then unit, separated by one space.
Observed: 10 bar
